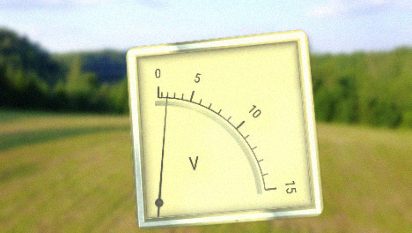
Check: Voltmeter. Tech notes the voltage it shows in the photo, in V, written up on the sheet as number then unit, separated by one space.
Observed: 2 V
